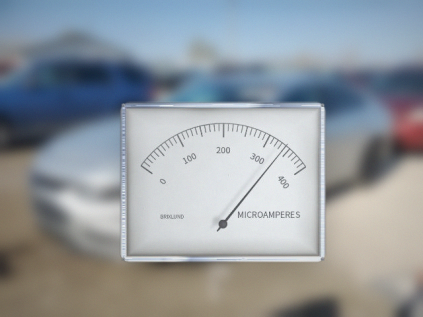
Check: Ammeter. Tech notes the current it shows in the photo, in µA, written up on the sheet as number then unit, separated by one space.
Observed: 340 µA
